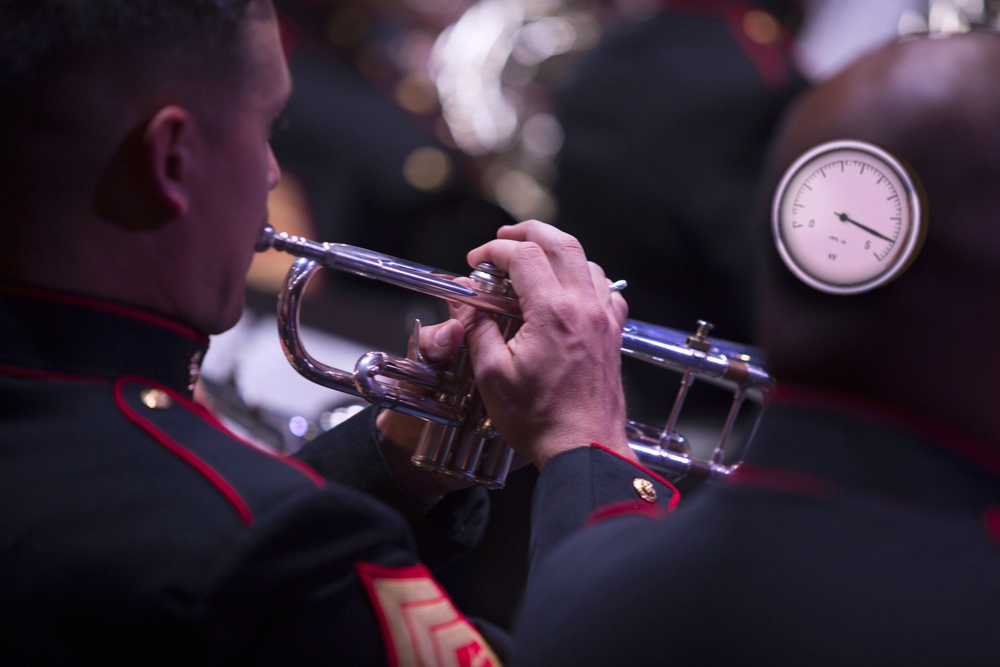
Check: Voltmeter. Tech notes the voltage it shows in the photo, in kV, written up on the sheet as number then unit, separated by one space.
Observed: 4.5 kV
